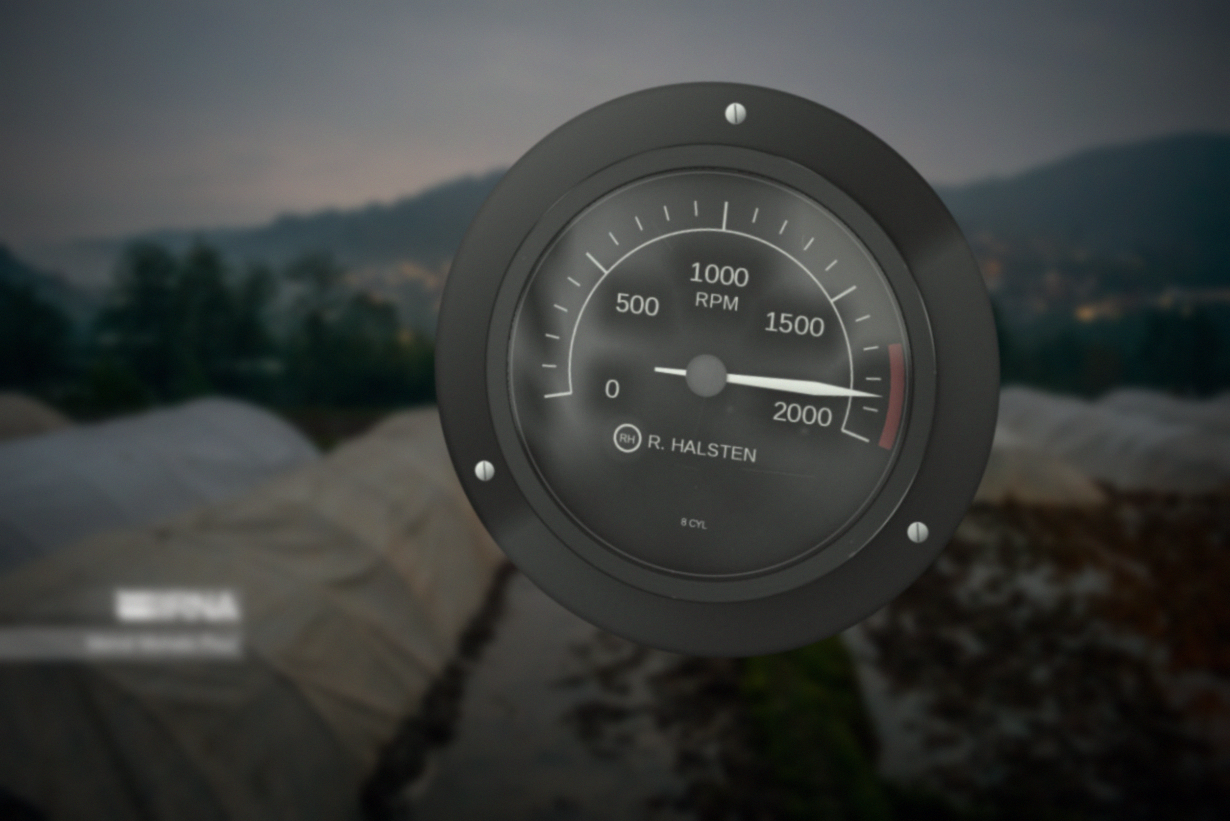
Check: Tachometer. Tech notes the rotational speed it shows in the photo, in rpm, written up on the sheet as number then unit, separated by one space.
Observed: 1850 rpm
